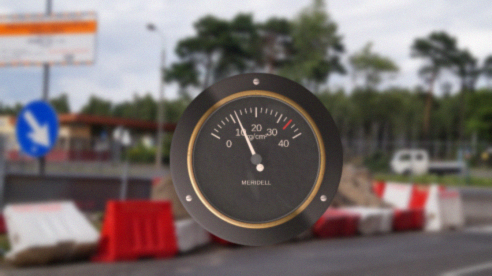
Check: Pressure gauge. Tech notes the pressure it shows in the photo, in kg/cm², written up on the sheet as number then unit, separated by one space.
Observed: 12 kg/cm²
